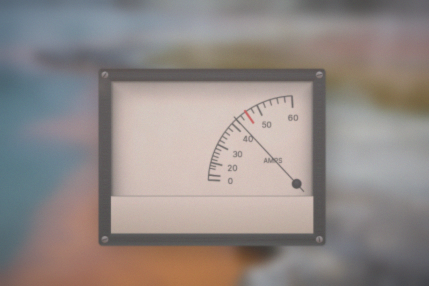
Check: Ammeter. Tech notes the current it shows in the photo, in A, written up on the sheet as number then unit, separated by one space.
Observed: 42 A
